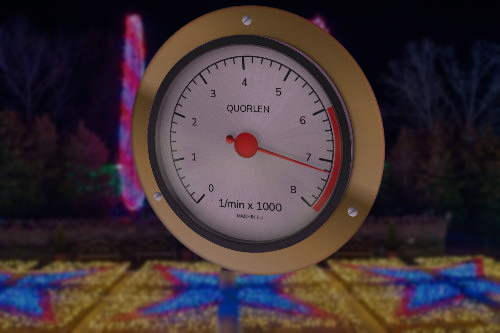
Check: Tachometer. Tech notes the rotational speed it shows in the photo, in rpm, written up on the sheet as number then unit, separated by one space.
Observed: 7200 rpm
